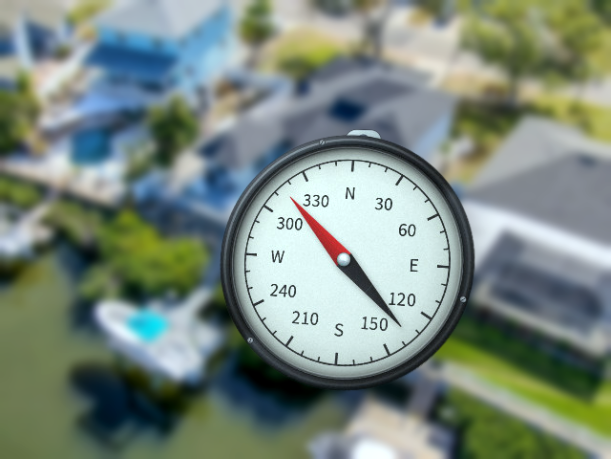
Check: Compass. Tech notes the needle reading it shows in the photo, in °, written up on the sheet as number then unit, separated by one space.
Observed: 315 °
